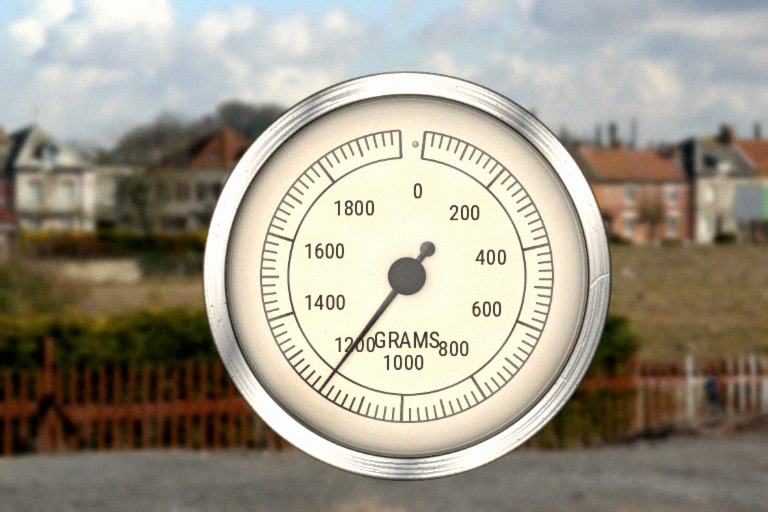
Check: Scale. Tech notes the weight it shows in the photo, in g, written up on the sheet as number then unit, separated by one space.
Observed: 1200 g
